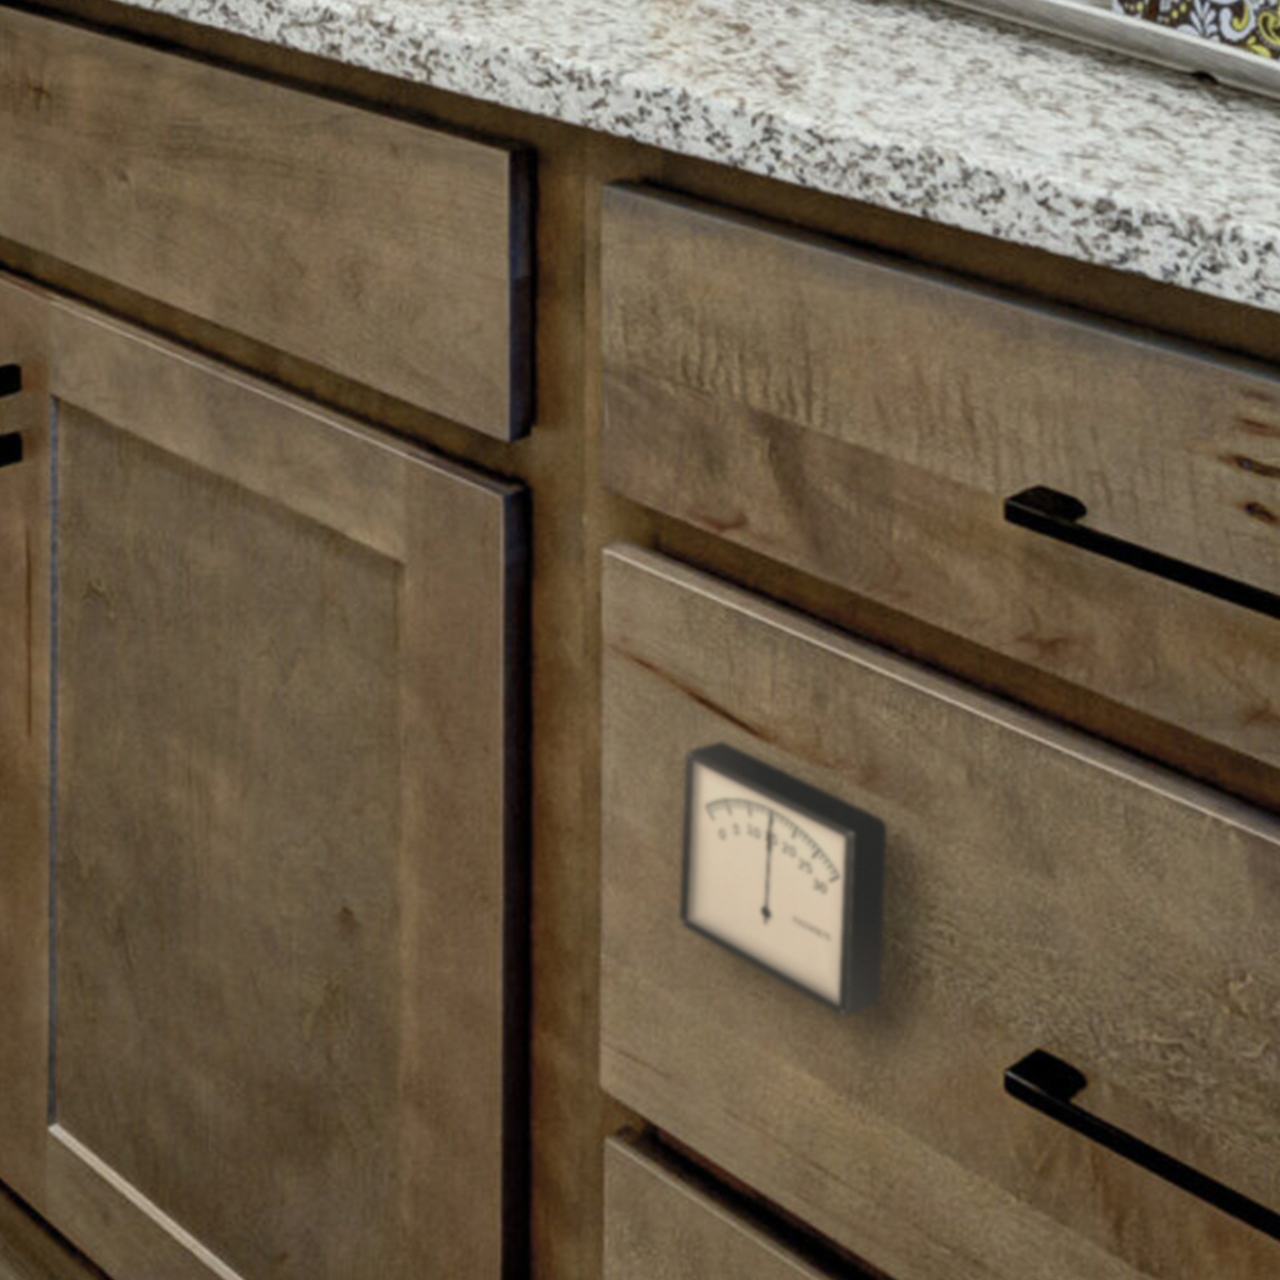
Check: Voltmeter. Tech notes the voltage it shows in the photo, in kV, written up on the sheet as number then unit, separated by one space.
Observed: 15 kV
